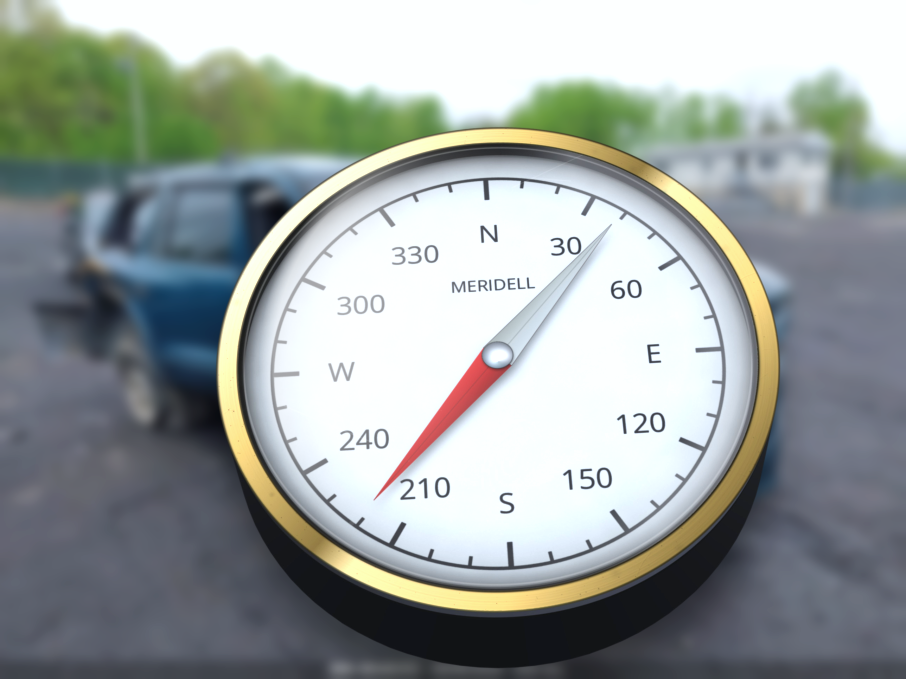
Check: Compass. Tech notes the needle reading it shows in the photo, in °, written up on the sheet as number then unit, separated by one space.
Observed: 220 °
